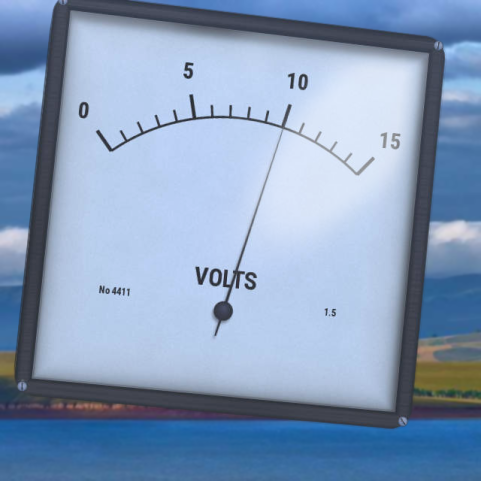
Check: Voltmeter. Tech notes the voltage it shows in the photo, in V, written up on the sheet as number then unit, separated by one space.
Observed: 10 V
